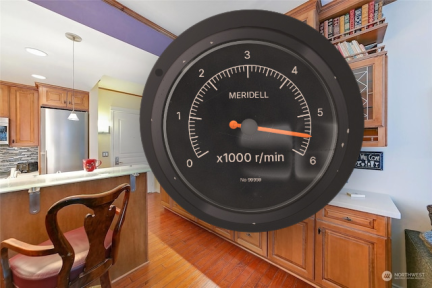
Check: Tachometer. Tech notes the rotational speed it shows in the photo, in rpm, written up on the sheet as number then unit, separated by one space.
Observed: 5500 rpm
